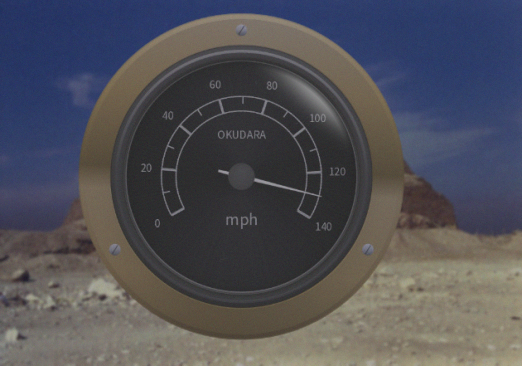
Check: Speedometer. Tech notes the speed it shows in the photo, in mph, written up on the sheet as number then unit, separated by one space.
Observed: 130 mph
